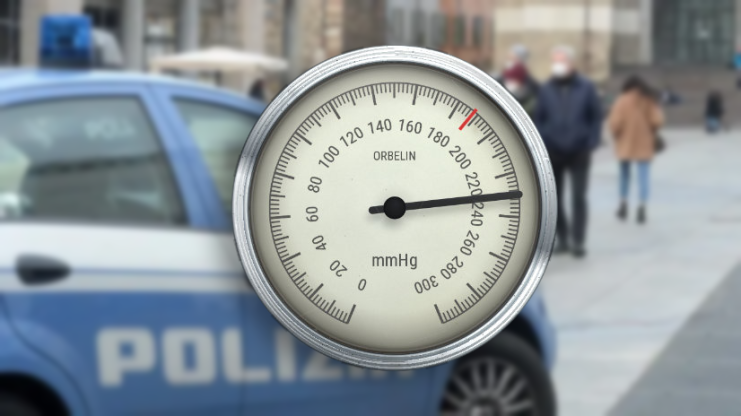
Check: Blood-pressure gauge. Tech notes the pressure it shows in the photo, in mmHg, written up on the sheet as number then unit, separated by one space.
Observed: 230 mmHg
